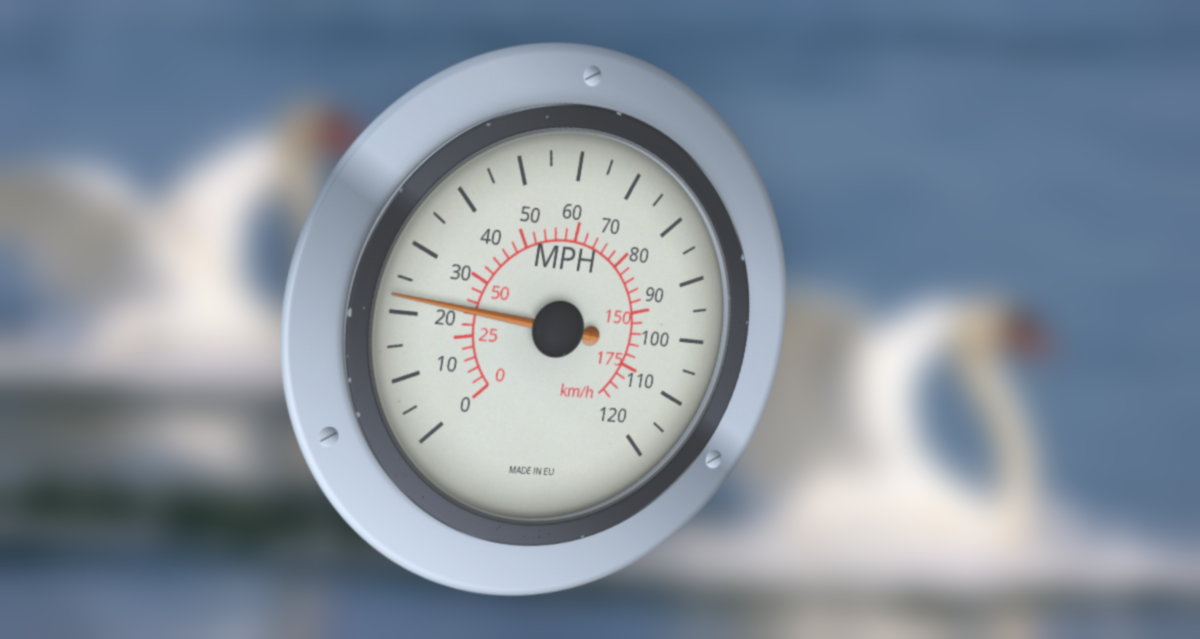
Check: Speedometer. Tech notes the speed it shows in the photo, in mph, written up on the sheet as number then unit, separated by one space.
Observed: 22.5 mph
